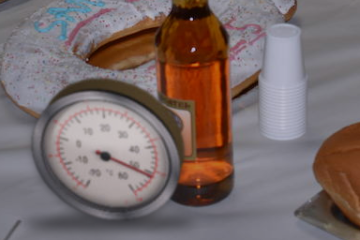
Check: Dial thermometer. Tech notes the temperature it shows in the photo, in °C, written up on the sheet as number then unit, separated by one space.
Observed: 50 °C
